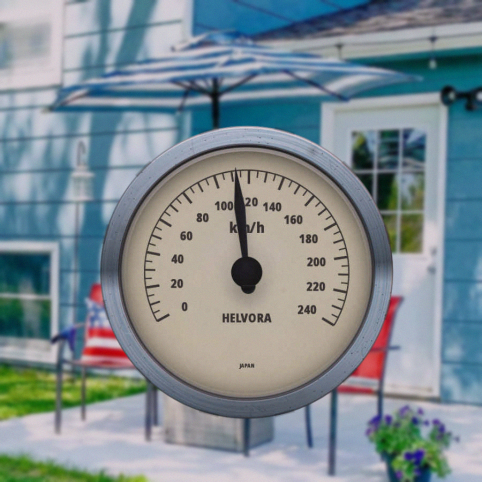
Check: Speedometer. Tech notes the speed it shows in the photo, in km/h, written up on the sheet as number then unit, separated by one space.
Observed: 112.5 km/h
